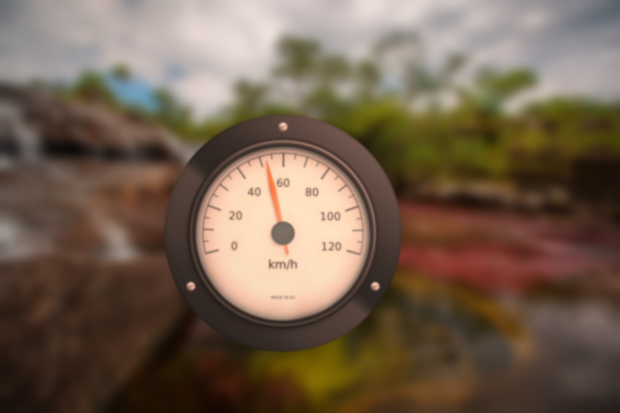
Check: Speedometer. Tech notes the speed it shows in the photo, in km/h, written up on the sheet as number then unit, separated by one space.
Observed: 52.5 km/h
